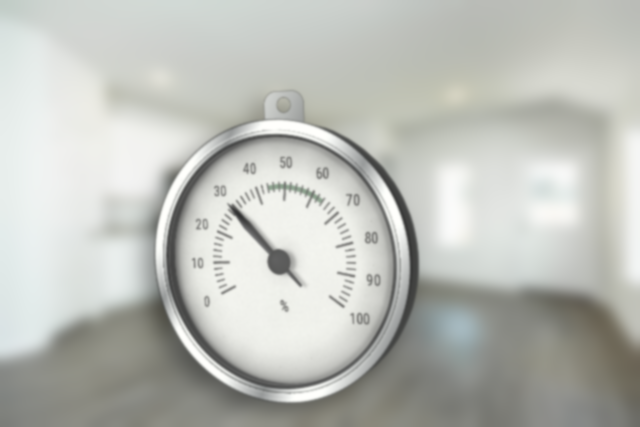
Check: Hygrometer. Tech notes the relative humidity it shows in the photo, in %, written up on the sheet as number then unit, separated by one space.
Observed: 30 %
